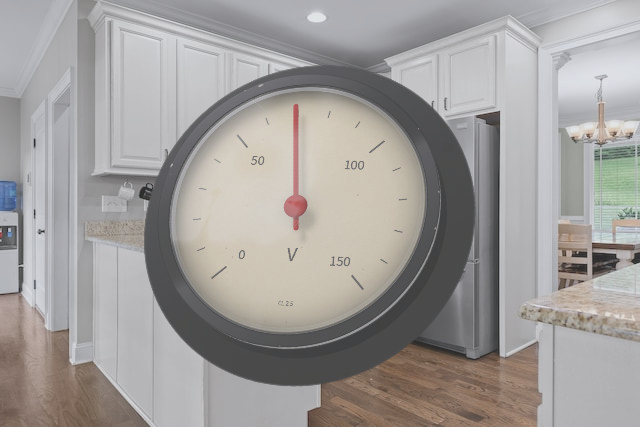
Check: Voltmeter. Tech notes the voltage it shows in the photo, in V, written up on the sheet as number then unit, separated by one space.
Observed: 70 V
